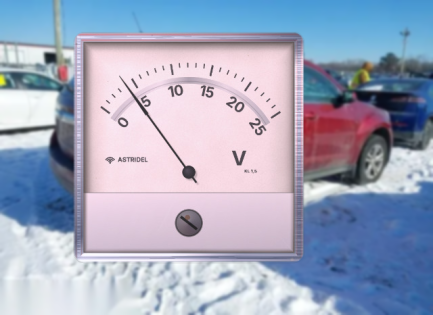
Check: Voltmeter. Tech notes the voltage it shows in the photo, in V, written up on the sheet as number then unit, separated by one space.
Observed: 4 V
